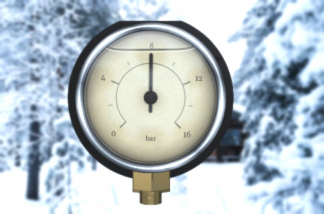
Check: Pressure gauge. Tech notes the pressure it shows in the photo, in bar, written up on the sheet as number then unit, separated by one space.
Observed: 8 bar
